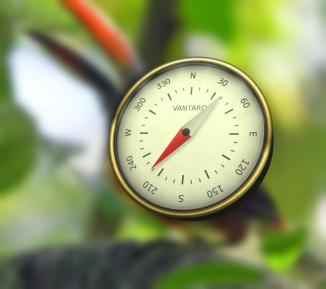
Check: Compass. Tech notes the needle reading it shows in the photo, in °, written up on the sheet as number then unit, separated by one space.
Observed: 220 °
